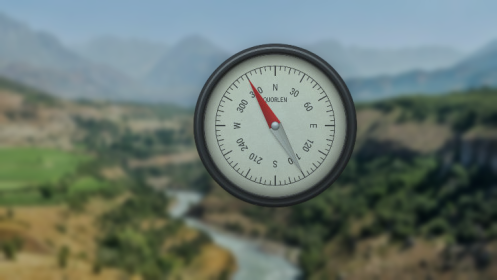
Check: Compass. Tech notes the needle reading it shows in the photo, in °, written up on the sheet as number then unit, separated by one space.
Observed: 330 °
